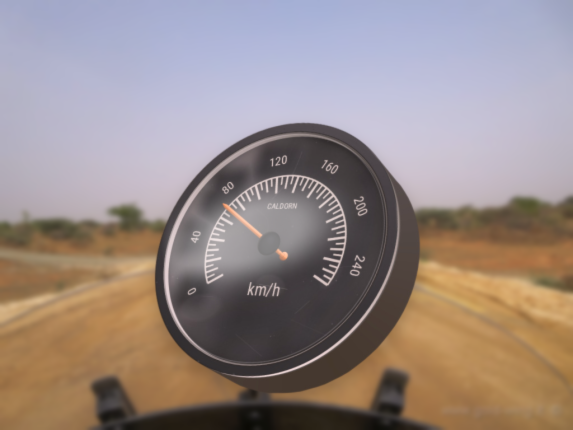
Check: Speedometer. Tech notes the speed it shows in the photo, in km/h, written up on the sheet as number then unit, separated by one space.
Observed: 70 km/h
